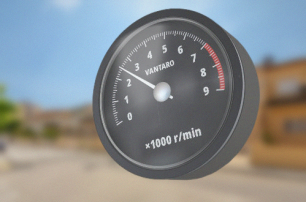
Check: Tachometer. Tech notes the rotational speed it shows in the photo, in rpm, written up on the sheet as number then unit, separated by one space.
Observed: 2500 rpm
